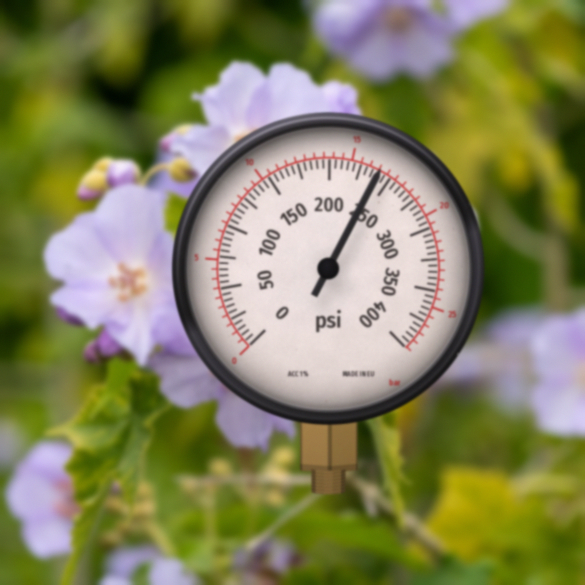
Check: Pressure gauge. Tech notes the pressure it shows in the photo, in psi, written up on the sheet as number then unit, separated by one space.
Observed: 240 psi
